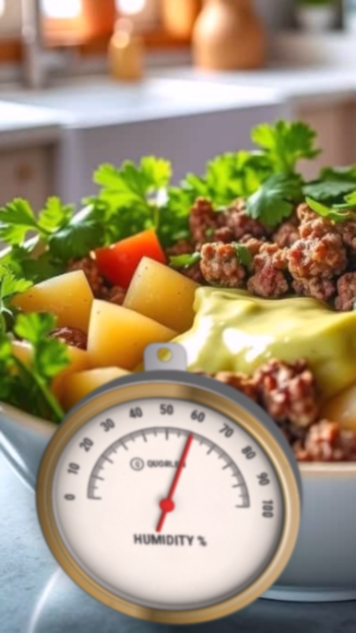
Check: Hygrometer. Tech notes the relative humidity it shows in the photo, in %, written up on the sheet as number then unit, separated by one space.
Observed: 60 %
